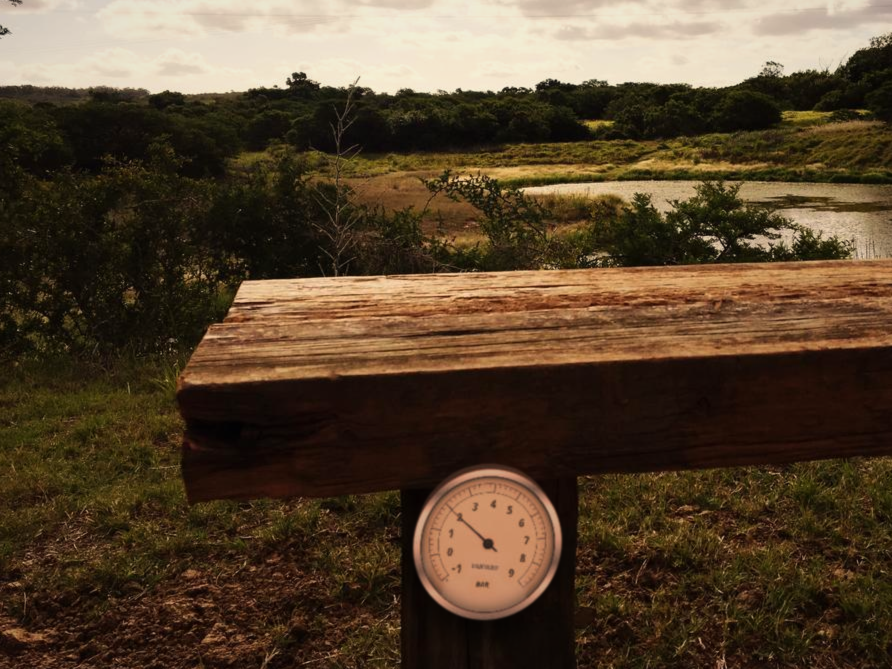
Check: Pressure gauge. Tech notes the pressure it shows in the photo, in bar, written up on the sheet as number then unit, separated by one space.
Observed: 2 bar
